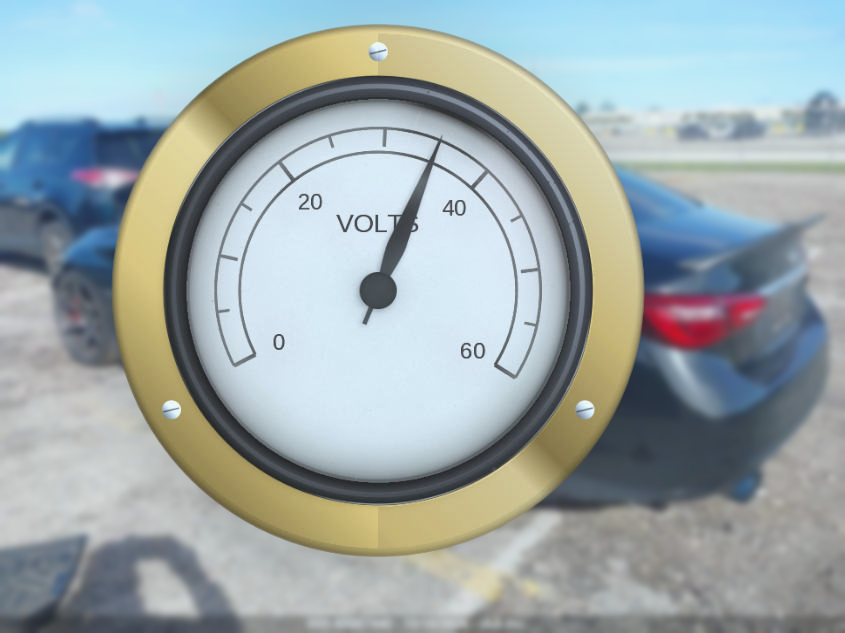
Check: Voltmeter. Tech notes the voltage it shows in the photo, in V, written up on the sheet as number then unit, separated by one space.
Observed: 35 V
